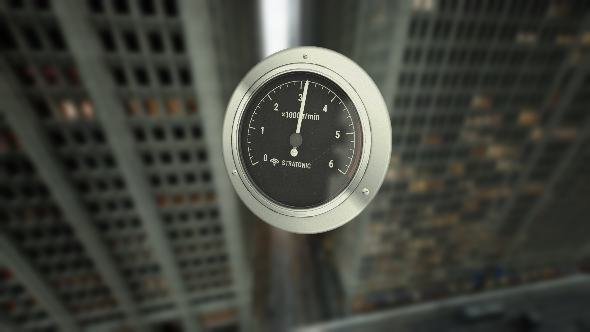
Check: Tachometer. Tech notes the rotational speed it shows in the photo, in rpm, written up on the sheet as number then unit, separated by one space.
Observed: 3200 rpm
